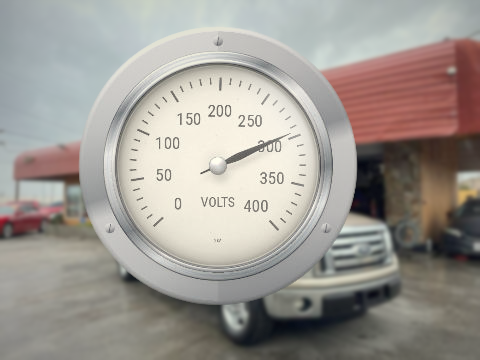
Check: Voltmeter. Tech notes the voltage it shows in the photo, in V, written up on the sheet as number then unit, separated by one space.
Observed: 295 V
